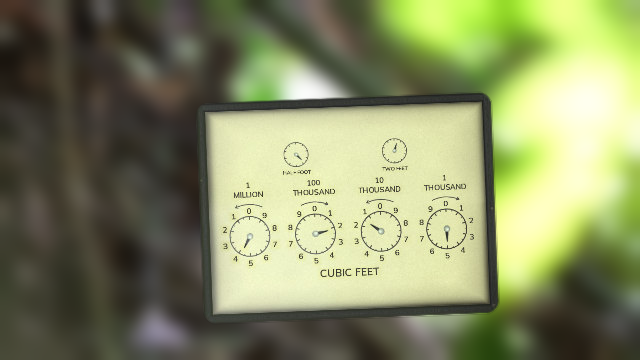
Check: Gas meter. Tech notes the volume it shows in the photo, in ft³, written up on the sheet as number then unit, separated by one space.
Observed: 421500 ft³
